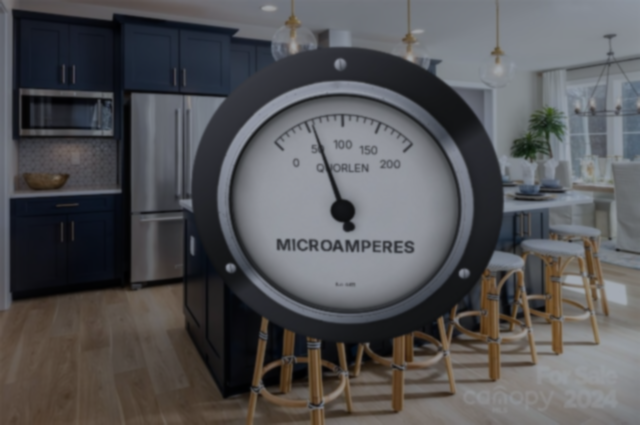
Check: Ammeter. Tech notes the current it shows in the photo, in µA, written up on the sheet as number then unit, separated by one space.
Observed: 60 µA
